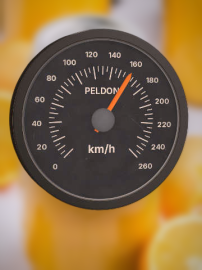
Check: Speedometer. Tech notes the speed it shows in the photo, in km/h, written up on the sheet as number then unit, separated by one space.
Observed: 160 km/h
